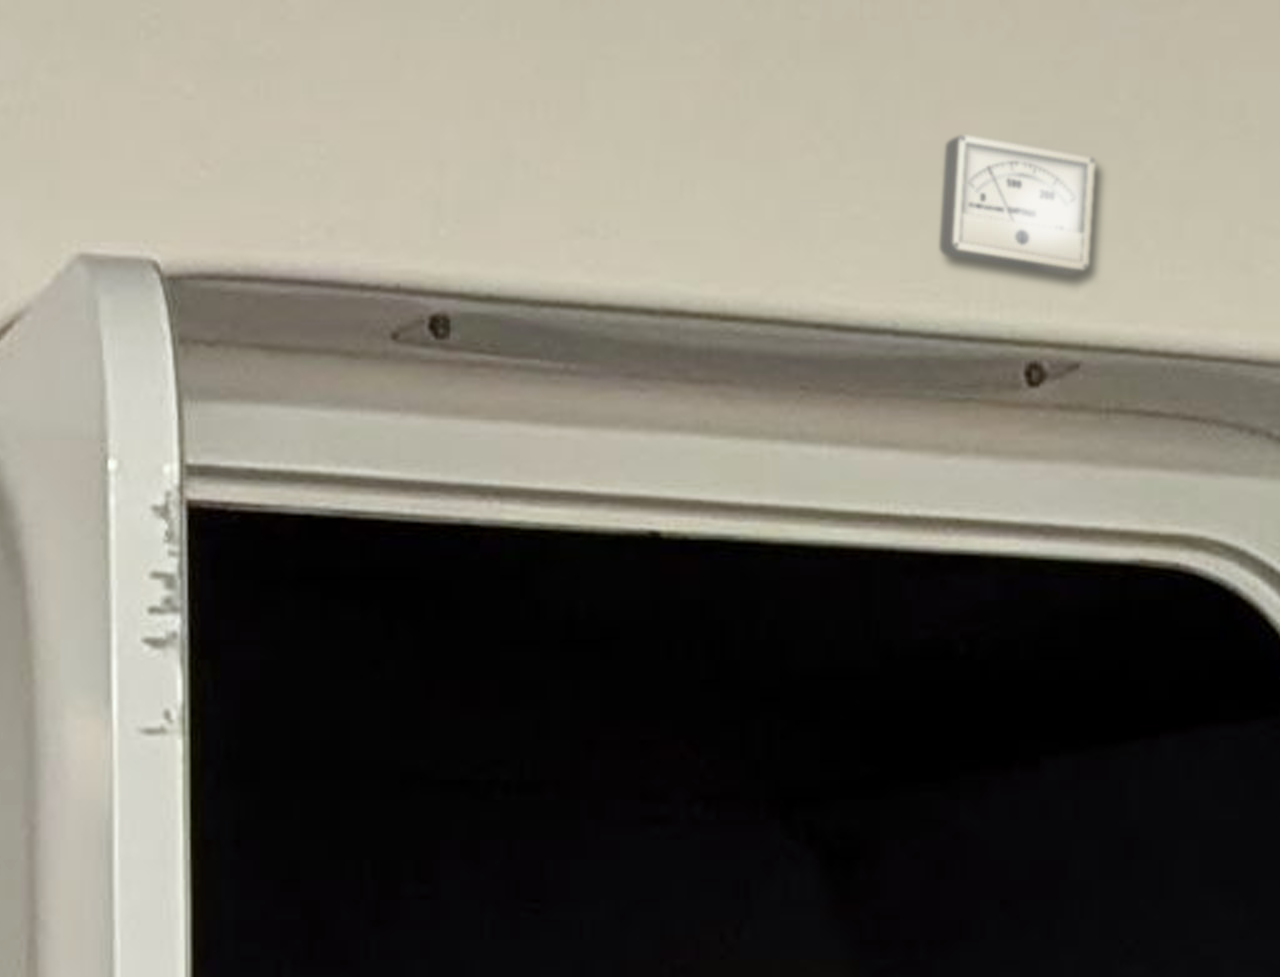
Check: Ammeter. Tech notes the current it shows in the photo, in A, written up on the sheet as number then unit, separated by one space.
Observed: 50 A
